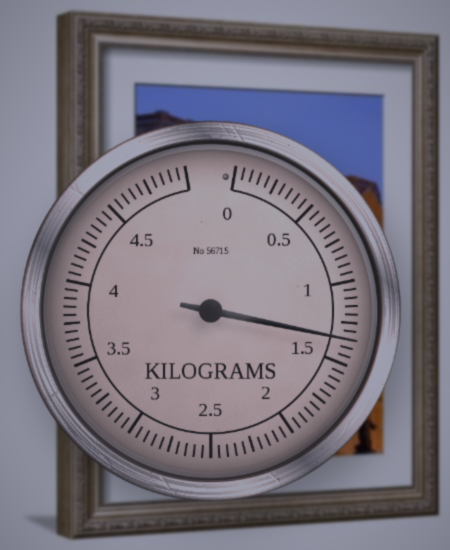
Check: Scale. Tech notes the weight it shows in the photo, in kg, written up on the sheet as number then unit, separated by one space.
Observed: 1.35 kg
